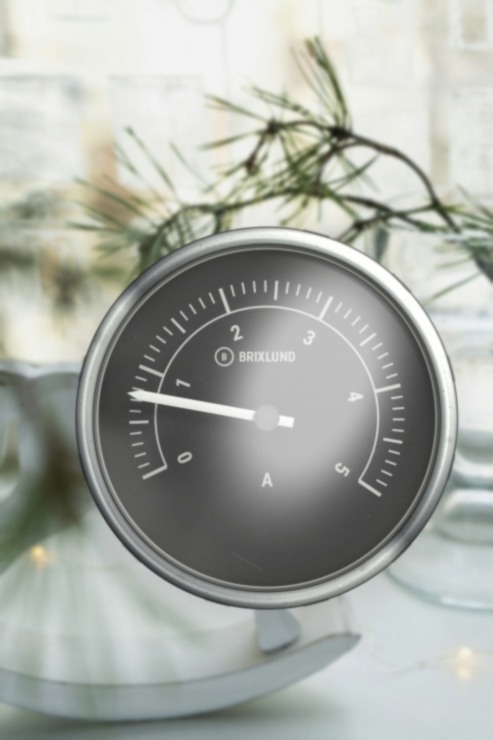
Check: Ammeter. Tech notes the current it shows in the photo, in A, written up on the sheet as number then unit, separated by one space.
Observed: 0.75 A
